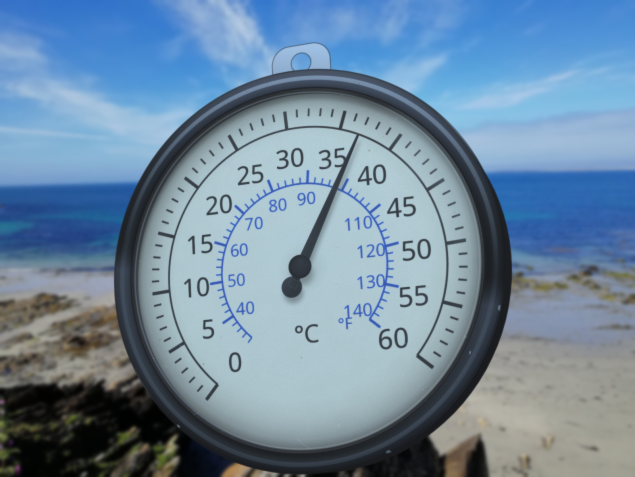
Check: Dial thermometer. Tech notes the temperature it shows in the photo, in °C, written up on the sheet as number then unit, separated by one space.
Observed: 37 °C
